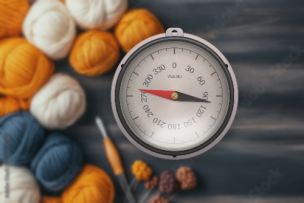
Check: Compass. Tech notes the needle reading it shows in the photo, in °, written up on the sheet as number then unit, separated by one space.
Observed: 280 °
